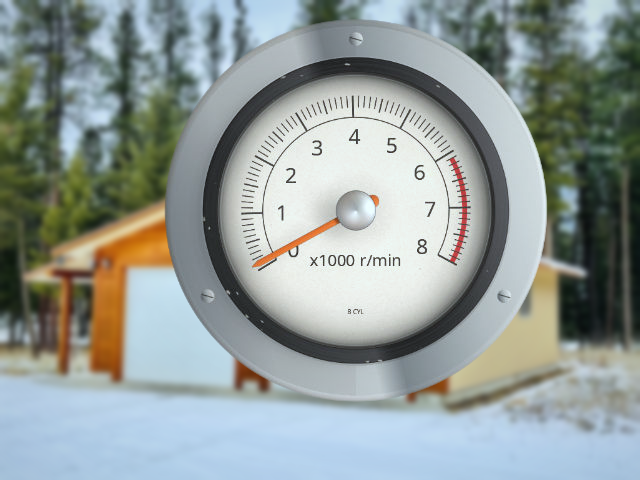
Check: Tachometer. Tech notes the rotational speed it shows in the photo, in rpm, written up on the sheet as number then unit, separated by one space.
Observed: 100 rpm
